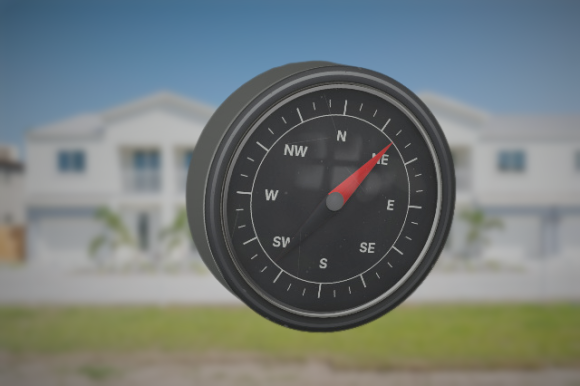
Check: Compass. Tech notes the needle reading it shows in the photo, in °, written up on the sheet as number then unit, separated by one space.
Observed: 40 °
